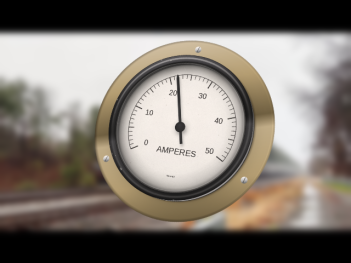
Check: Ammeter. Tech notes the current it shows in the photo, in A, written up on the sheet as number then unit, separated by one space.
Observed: 22 A
